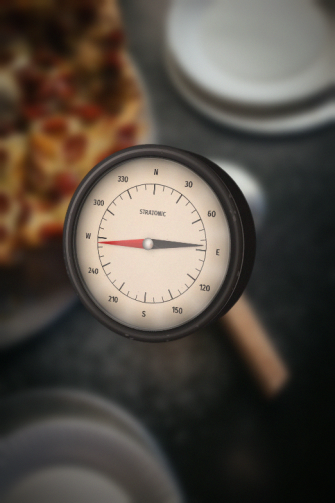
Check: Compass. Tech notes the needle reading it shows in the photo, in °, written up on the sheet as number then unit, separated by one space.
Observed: 265 °
